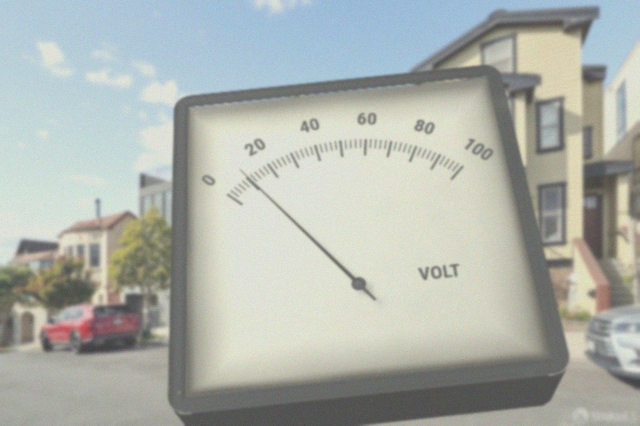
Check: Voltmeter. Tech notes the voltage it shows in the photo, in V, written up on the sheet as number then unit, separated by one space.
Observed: 10 V
